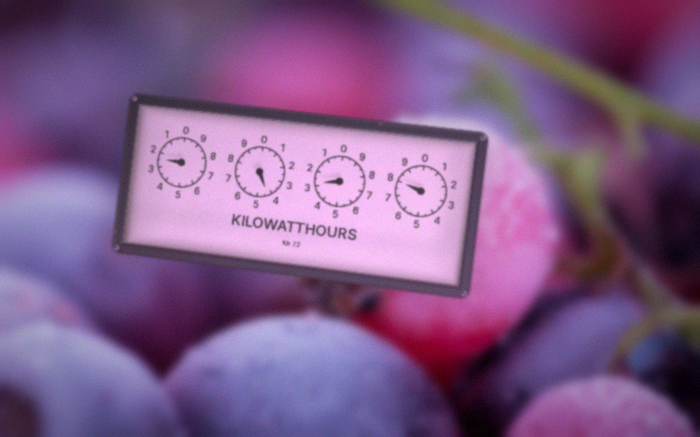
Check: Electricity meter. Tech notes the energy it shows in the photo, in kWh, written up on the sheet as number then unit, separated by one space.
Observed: 2428 kWh
